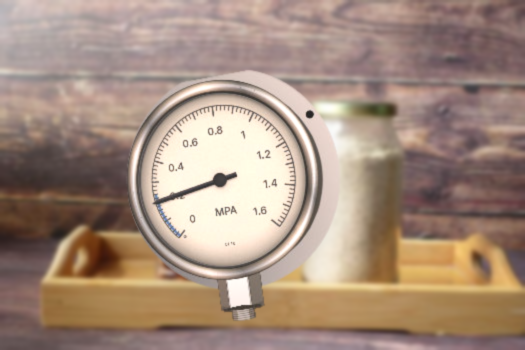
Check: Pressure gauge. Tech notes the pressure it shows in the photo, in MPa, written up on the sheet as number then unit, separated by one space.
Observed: 0.2 MPa
